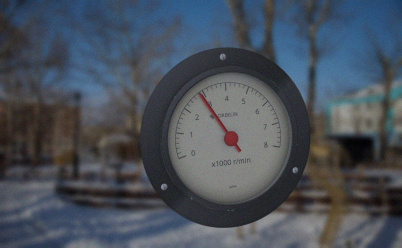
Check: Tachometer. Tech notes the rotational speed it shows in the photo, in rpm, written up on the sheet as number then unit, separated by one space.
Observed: 2800 rpm
